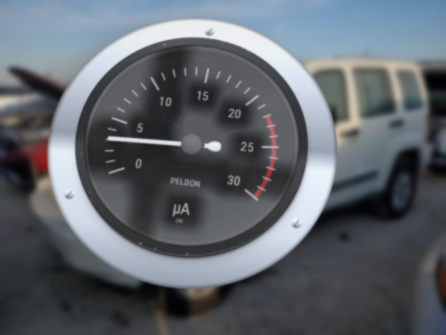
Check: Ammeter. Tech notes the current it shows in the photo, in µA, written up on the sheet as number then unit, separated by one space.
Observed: 3 µA
